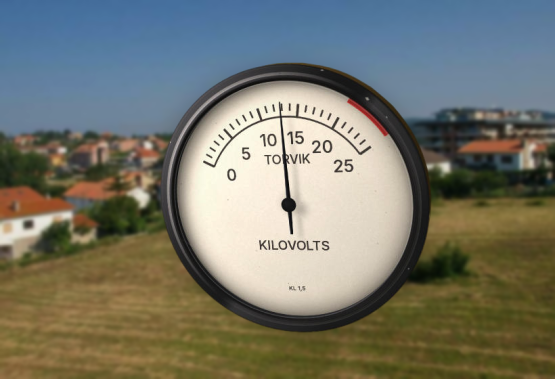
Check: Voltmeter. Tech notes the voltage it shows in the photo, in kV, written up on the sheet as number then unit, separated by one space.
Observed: 13 kV
